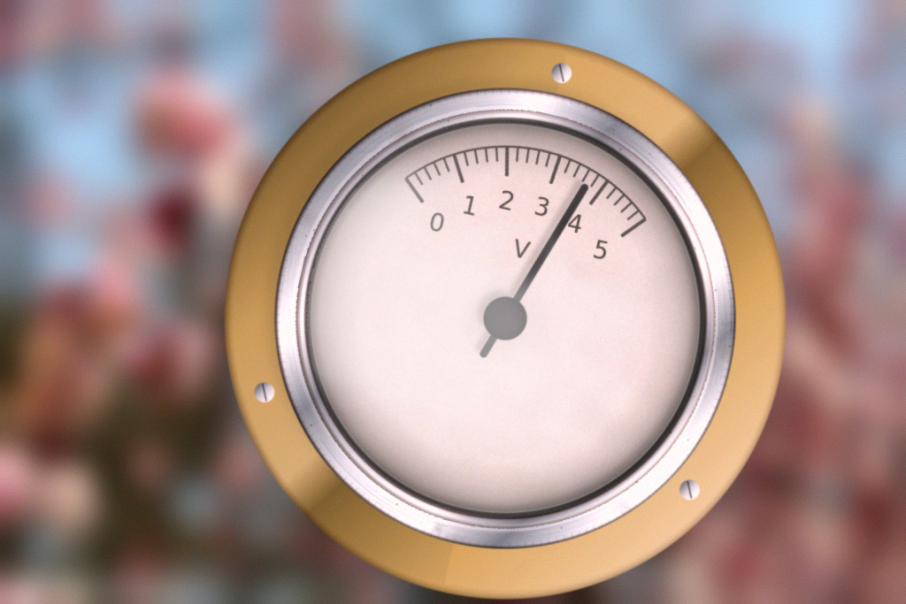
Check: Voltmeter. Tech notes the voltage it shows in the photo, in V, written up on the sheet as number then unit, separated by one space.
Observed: 3.7 V
